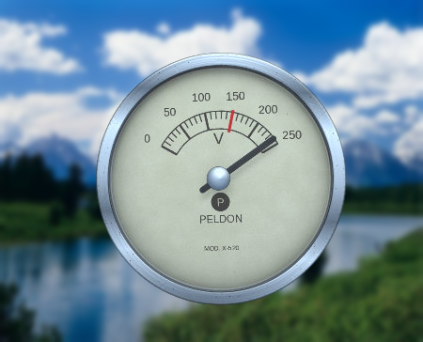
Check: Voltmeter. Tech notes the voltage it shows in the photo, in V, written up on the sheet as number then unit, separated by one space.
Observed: 240 V
